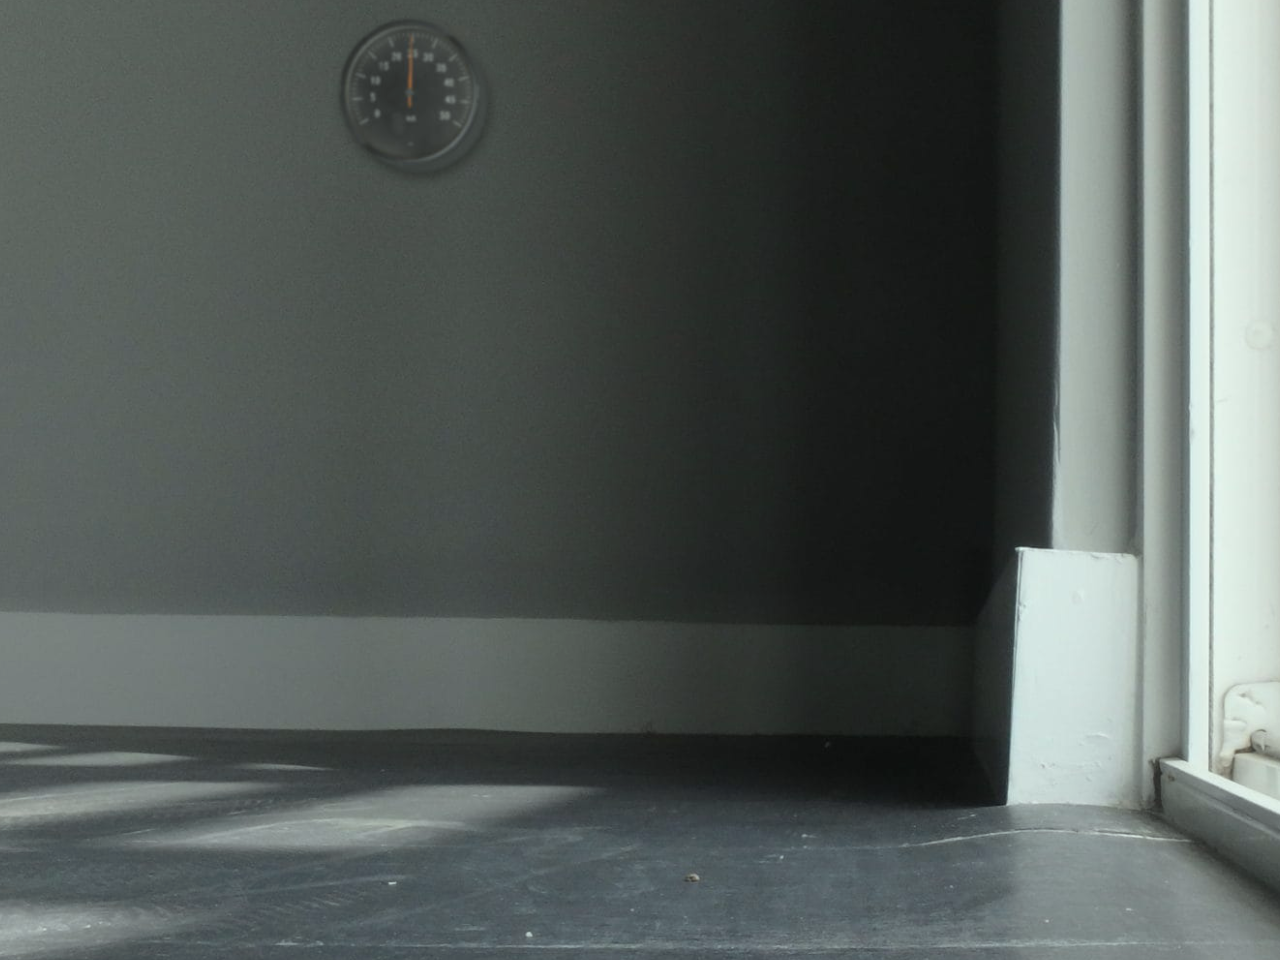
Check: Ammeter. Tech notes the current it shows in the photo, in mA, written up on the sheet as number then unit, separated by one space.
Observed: 25 mA
